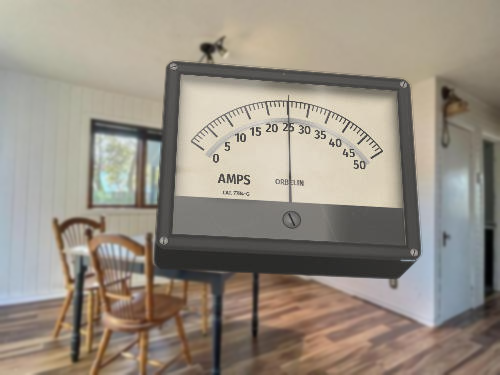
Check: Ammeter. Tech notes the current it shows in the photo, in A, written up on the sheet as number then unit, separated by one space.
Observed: 25 A
